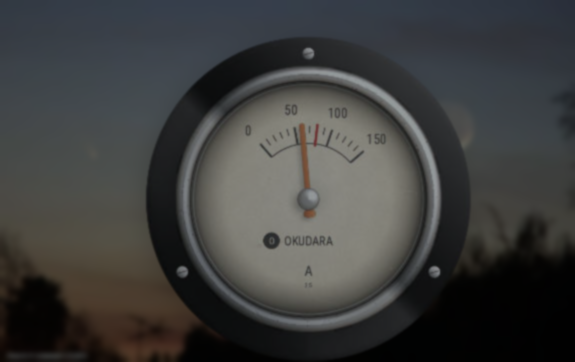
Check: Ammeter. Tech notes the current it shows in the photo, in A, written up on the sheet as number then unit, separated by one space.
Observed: 60 A
